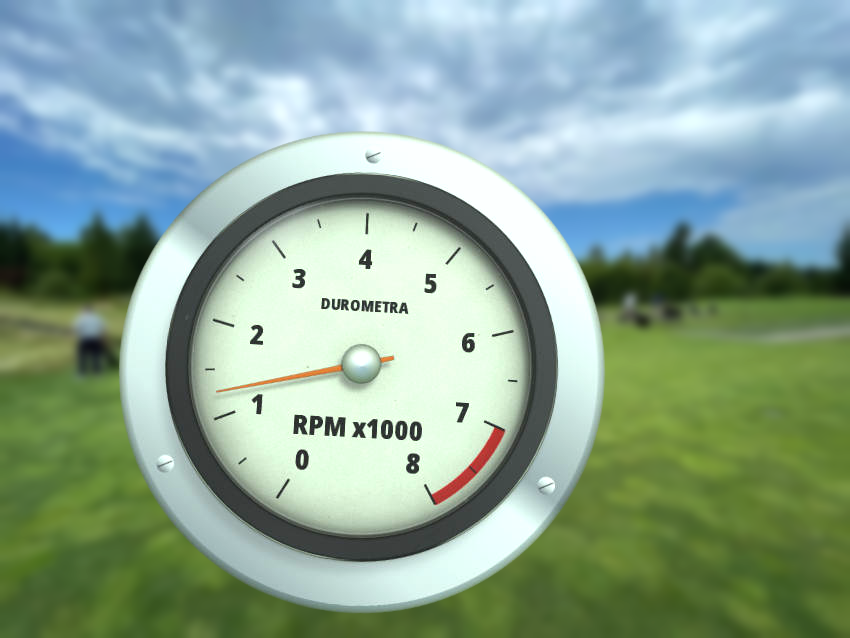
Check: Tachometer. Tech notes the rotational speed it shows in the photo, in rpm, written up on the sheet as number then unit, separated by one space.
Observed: 1250 rpm
